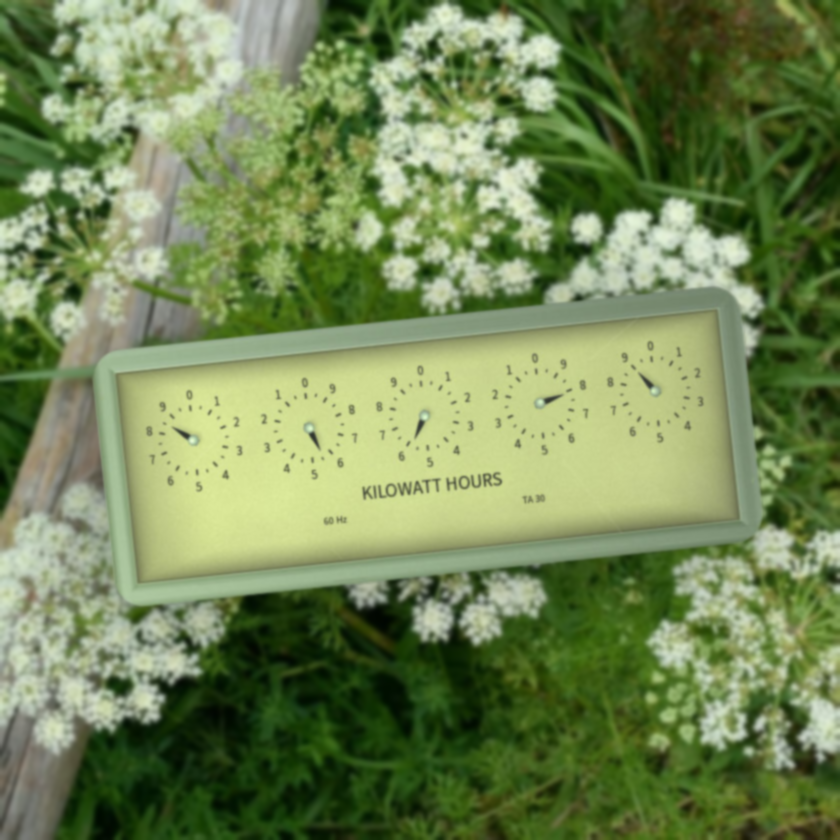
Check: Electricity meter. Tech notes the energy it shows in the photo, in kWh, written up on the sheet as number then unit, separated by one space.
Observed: 85579 kWh
